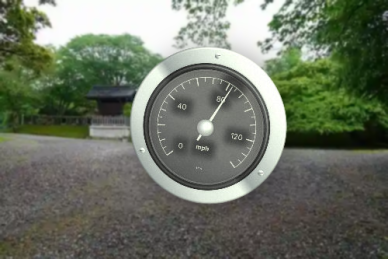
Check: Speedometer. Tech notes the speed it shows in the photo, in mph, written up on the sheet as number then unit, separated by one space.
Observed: 82.5 mph
